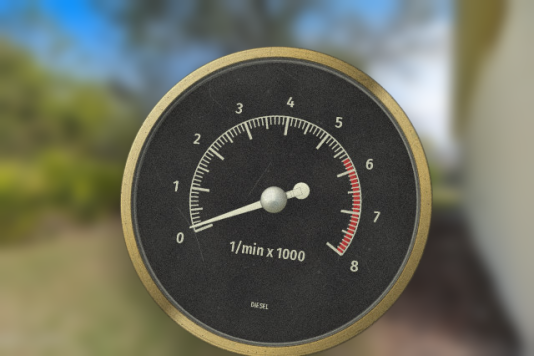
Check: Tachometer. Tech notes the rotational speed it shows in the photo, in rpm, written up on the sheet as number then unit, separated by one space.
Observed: 100 rpm
